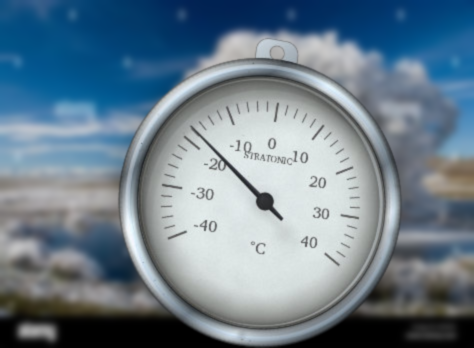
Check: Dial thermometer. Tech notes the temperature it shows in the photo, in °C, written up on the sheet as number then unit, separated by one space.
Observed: -18 °C
